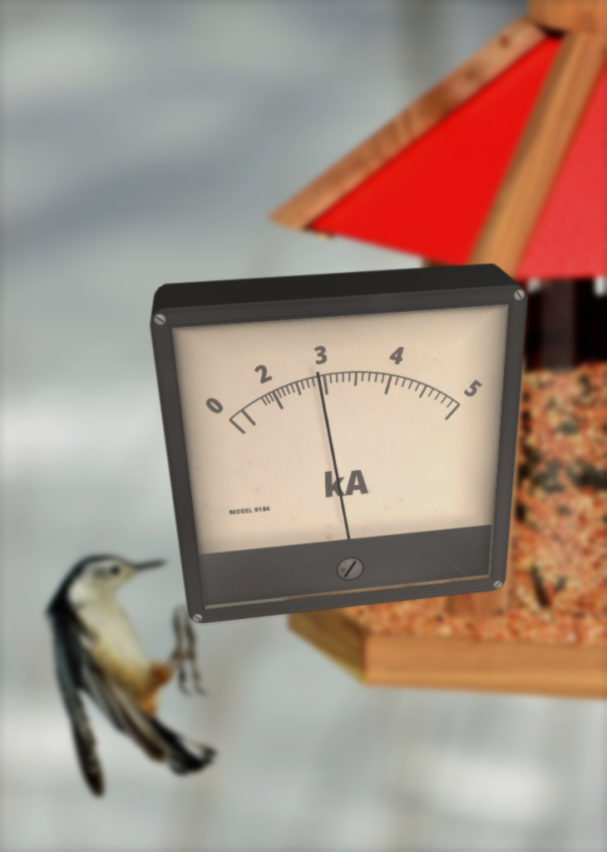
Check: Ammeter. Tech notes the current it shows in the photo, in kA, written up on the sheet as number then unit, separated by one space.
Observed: 2.9 kA
